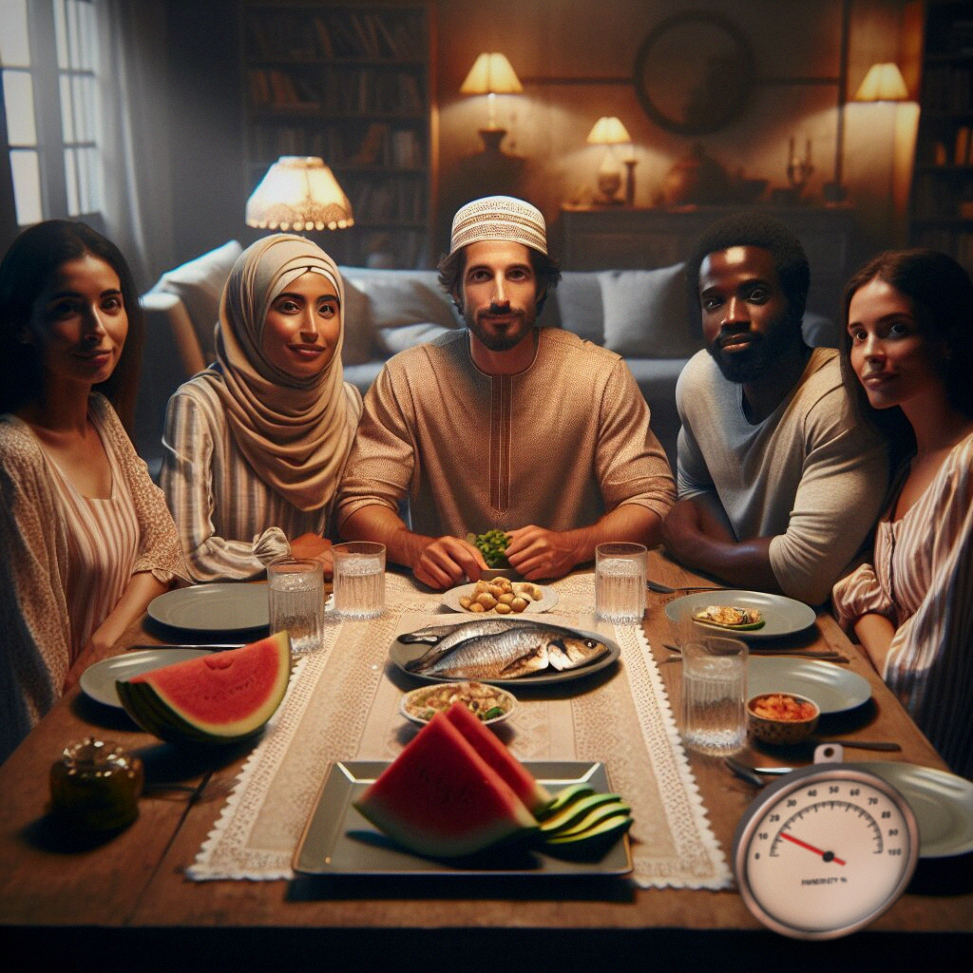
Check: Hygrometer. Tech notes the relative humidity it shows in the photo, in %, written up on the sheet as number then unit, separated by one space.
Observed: 15 %
